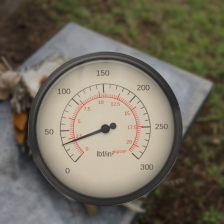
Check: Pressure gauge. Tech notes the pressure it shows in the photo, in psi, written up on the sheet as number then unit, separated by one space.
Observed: 30 psi
